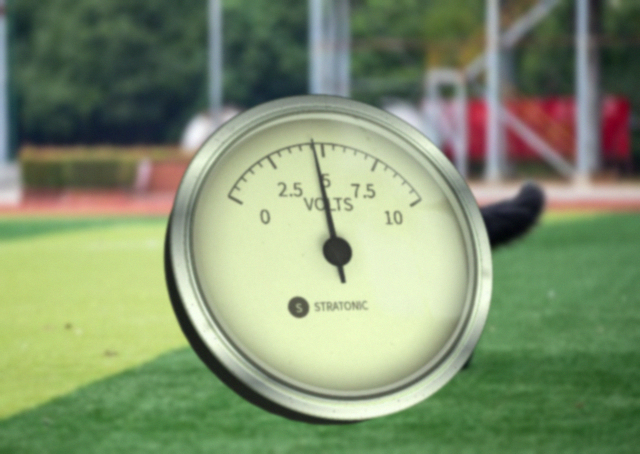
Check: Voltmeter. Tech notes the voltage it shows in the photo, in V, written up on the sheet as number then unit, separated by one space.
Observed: 4.5 V
